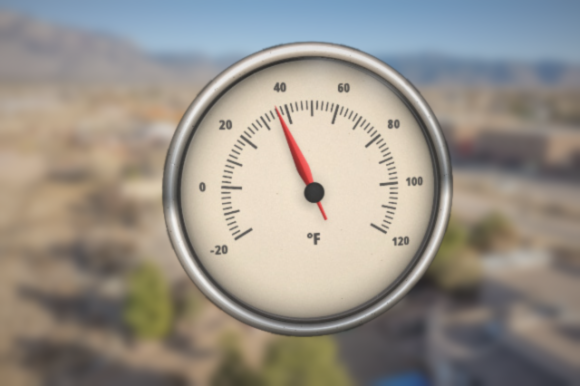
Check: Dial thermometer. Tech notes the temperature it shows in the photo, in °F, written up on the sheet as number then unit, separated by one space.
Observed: 36 °F
